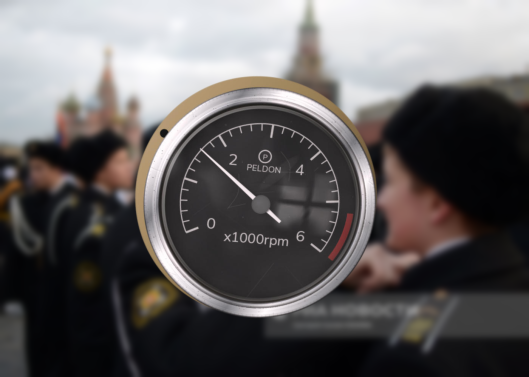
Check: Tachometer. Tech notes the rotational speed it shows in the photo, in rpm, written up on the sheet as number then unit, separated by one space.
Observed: 1600 rpm
